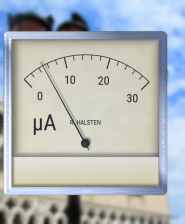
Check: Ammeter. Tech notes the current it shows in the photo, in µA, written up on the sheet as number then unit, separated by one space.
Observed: 5 µA
